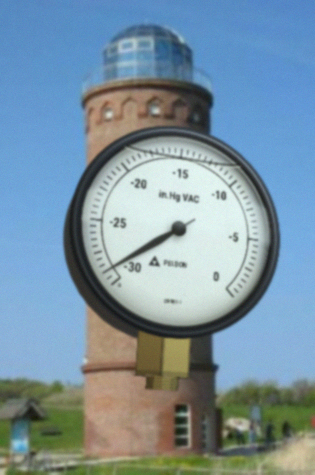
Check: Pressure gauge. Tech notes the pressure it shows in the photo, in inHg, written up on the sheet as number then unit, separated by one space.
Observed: -29 inHg
